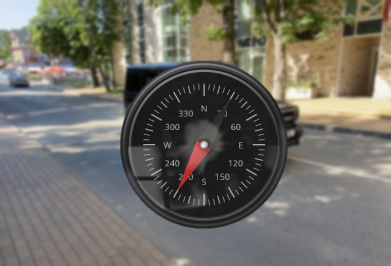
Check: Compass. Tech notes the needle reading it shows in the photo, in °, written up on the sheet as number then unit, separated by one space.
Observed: 210 °
